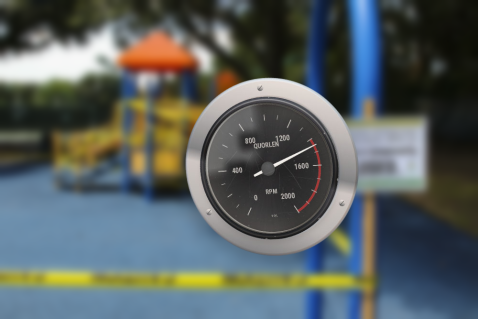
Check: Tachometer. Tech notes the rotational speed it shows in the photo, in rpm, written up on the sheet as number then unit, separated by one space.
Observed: 1450 rpm
